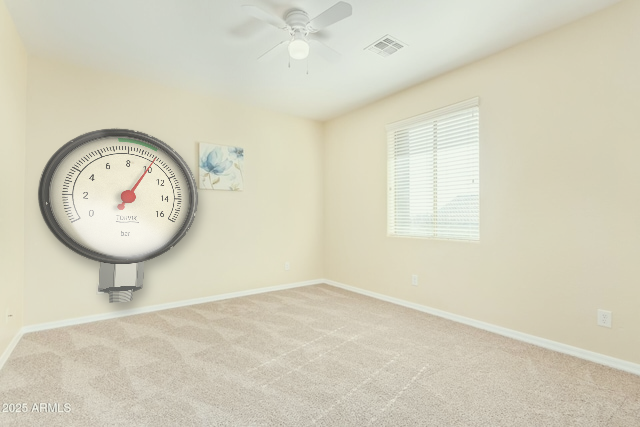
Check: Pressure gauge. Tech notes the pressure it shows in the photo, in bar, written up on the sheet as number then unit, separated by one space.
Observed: 10 bar
